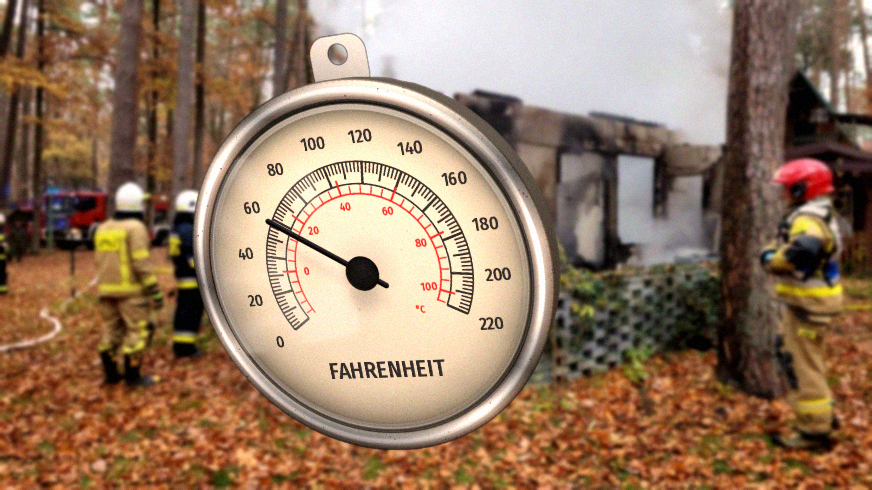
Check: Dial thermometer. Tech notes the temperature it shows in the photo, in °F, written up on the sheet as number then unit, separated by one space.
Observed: 60 °F
